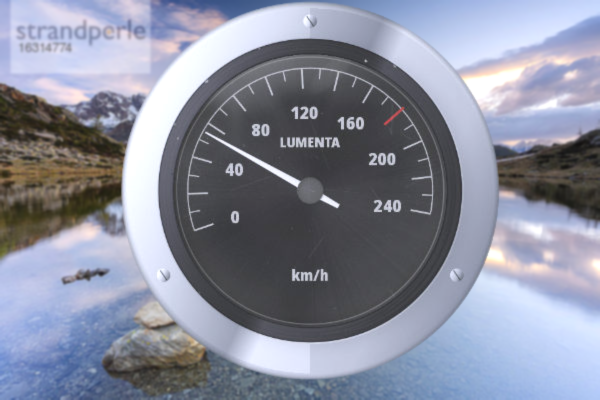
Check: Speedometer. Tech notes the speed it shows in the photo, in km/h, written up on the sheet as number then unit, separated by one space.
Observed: 55 km/h
